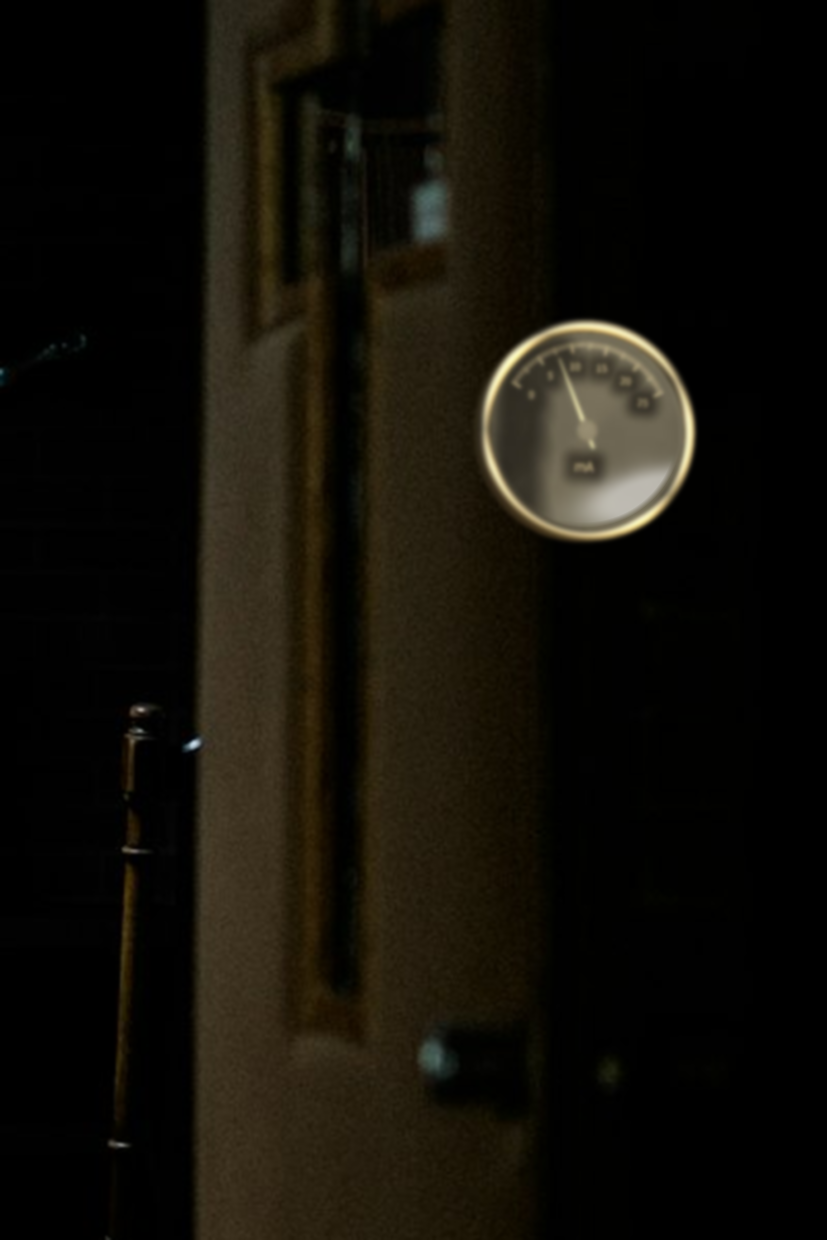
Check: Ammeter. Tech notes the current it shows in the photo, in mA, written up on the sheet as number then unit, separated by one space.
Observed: 7.5 mA
